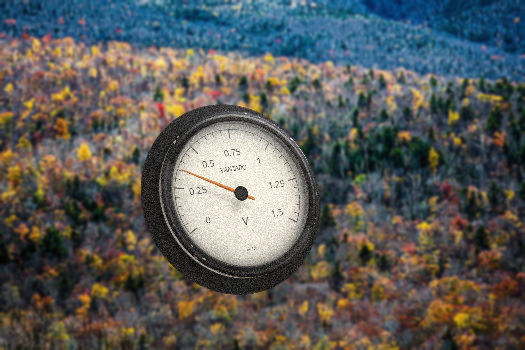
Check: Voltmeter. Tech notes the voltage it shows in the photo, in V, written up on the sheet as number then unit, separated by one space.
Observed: 0.35 V
